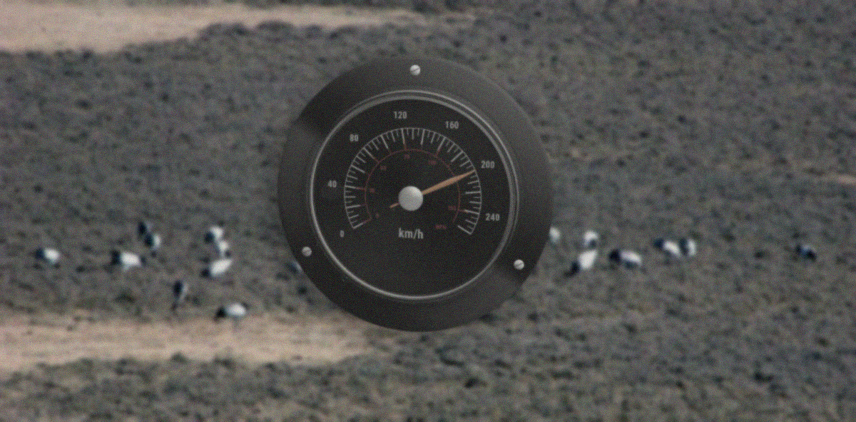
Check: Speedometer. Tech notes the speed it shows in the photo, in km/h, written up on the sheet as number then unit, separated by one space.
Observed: 200 km/h
